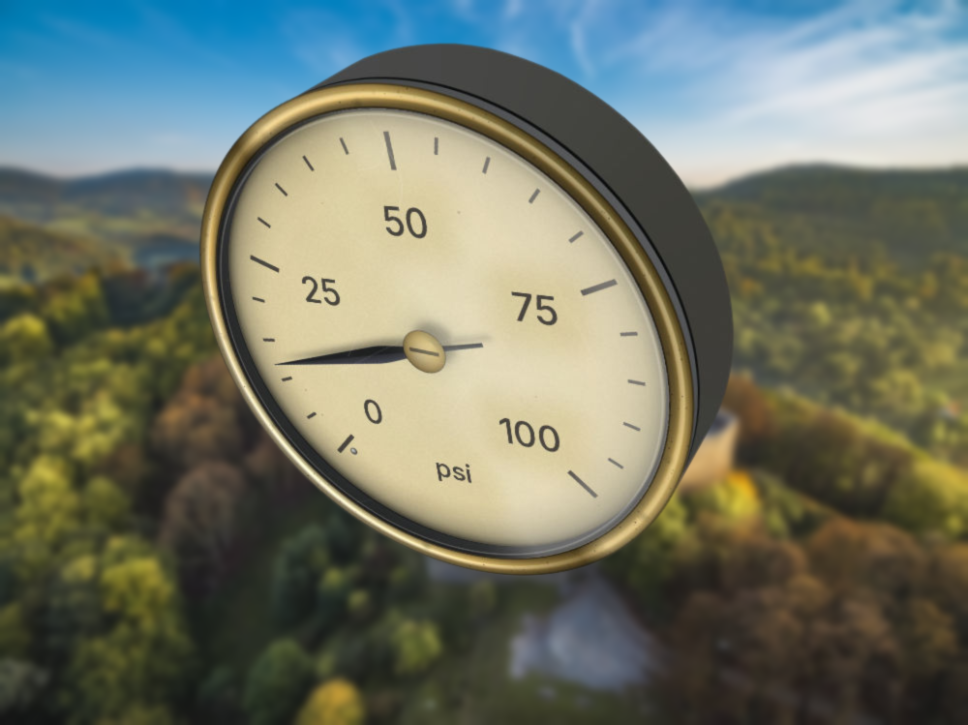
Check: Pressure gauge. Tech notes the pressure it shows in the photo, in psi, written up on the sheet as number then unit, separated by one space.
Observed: 12.5 psi
